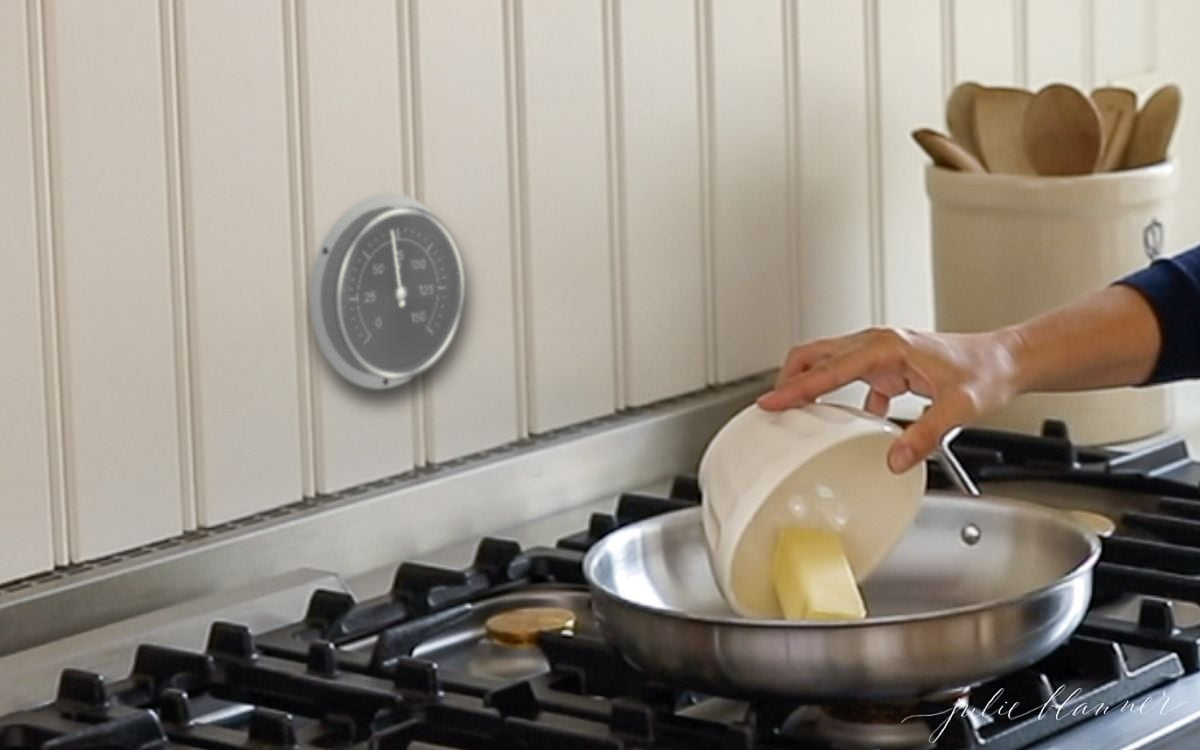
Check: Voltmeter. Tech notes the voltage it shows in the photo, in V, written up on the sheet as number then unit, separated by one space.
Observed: 70 V
